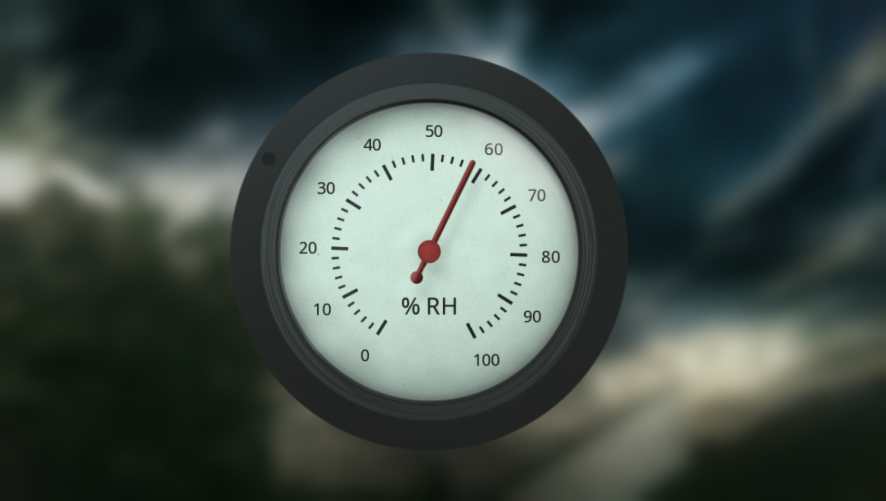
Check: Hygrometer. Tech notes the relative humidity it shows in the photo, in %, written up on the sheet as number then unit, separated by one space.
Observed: 58 %
